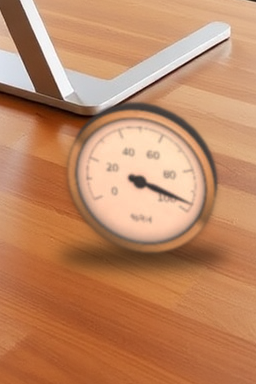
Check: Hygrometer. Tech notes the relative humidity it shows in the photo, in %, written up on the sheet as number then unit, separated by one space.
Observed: 95 %
